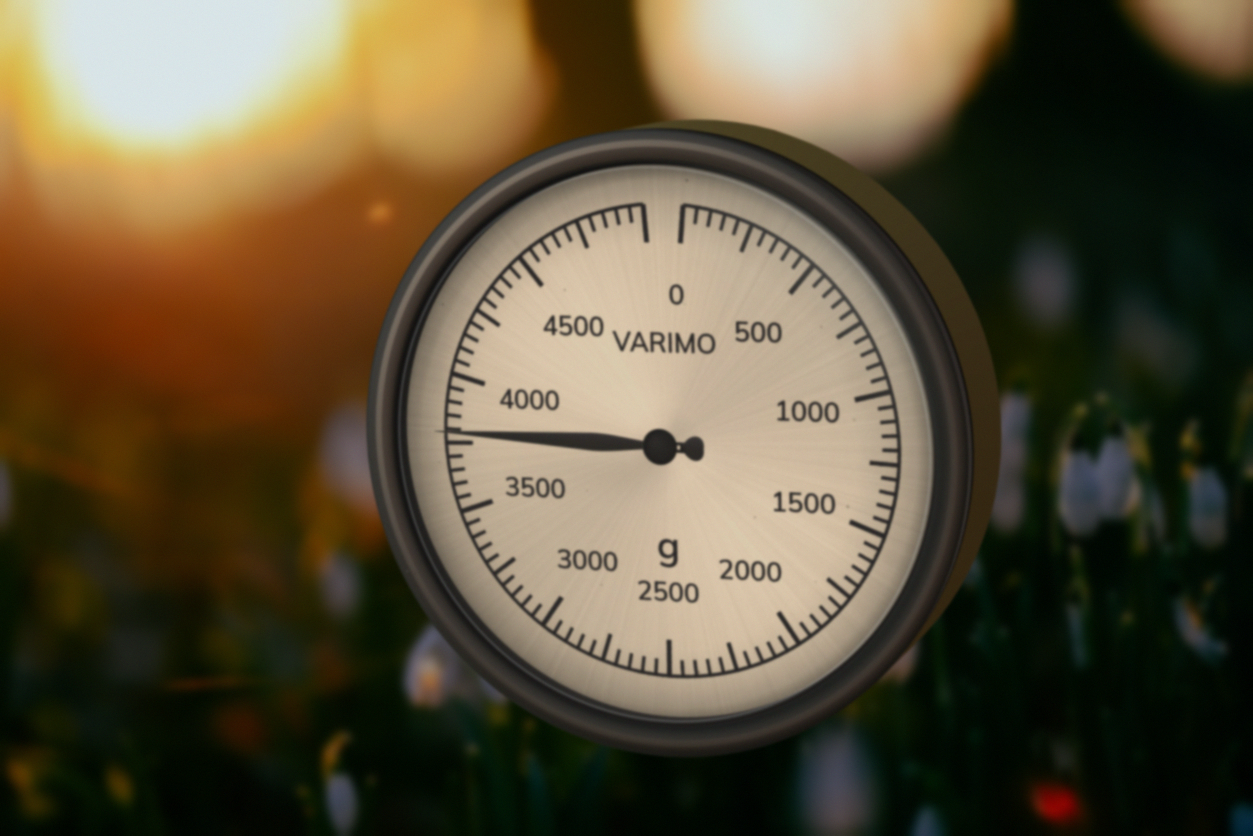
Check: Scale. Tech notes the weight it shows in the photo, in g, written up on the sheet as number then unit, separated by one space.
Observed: 3800 g
